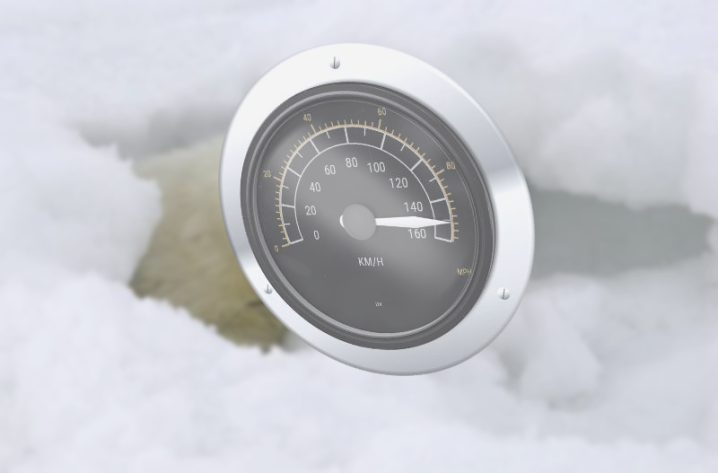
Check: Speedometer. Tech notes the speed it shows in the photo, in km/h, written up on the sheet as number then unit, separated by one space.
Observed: 150 km/h
